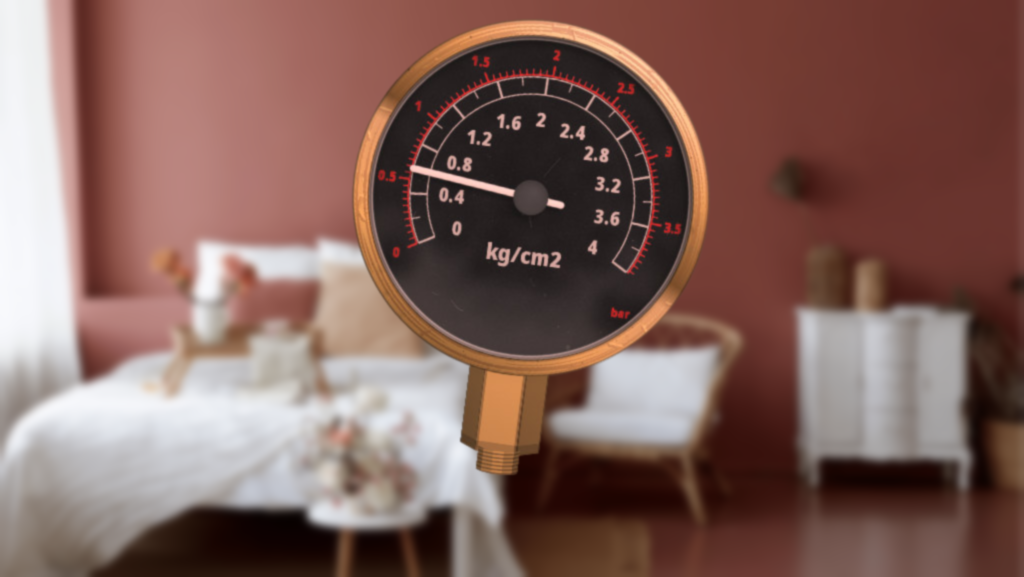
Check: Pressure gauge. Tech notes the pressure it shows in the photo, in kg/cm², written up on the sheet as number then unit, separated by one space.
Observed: 0.6 kg/cm²
